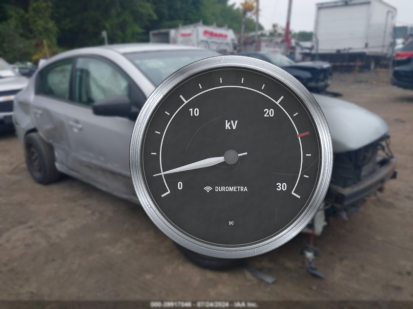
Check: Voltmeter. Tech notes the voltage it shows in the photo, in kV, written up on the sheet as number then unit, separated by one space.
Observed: 2 kV
